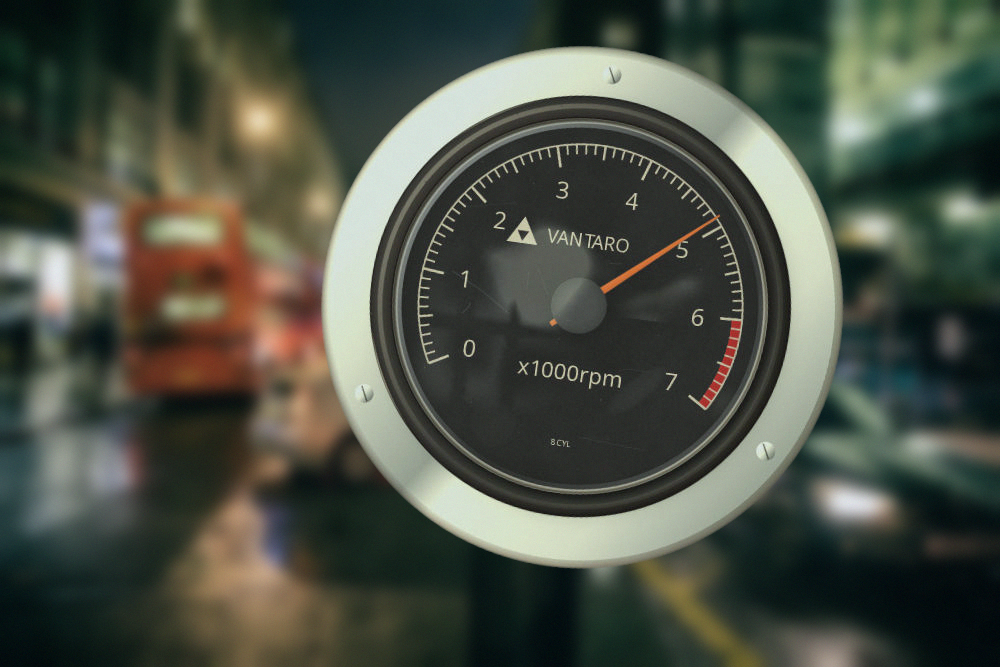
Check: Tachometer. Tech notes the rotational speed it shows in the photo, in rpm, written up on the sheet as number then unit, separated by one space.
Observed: 4900 rpm
